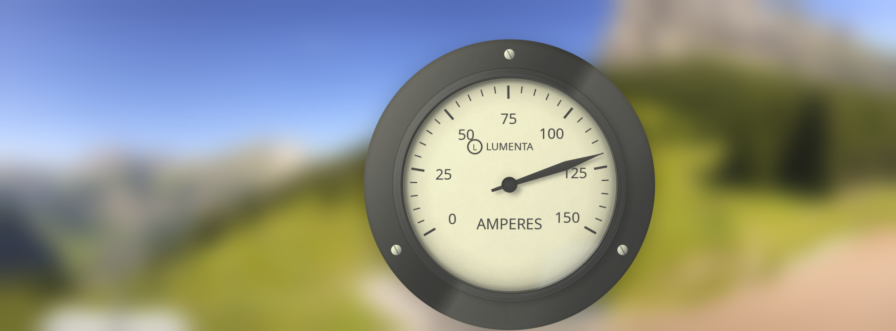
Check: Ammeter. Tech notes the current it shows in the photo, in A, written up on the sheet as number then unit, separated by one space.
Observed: 120 A
